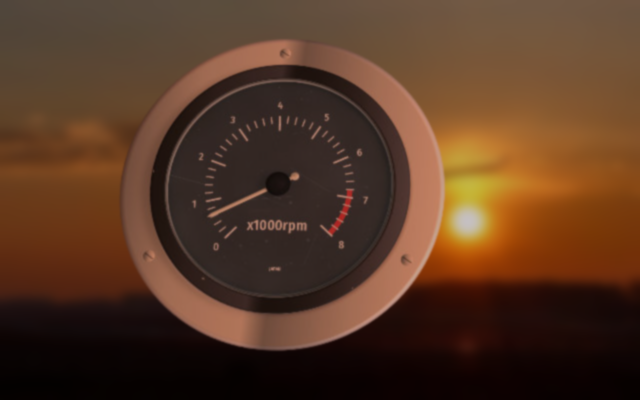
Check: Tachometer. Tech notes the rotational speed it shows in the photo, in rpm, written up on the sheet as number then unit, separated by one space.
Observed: 600 rpm
